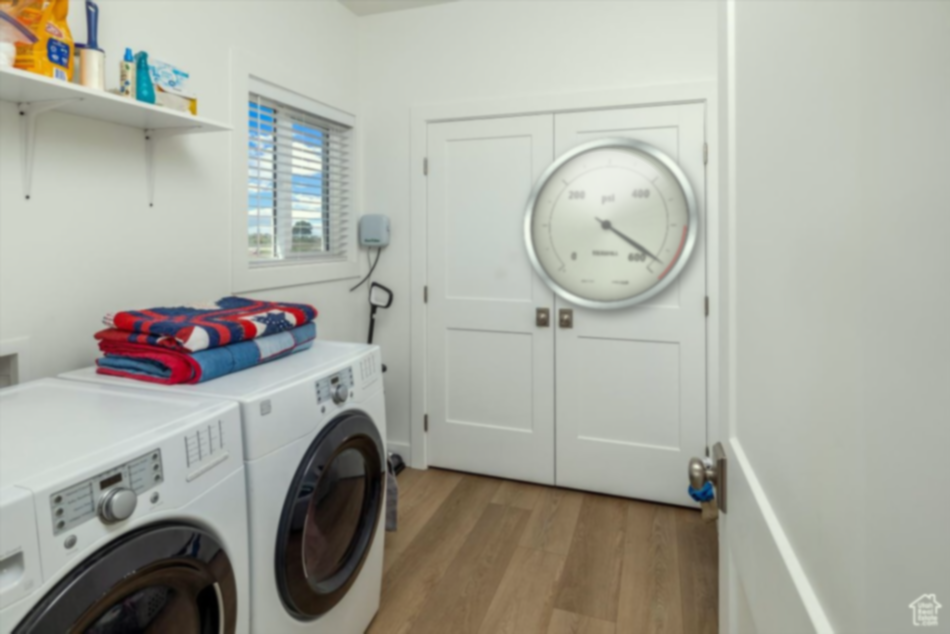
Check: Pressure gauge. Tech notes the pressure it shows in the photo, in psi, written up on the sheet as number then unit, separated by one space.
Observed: 575 psi
